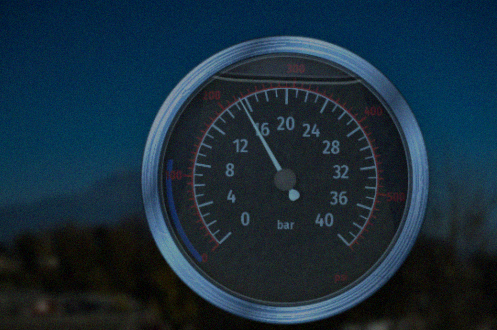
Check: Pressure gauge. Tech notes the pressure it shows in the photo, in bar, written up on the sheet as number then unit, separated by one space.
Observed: 15.5 bar
